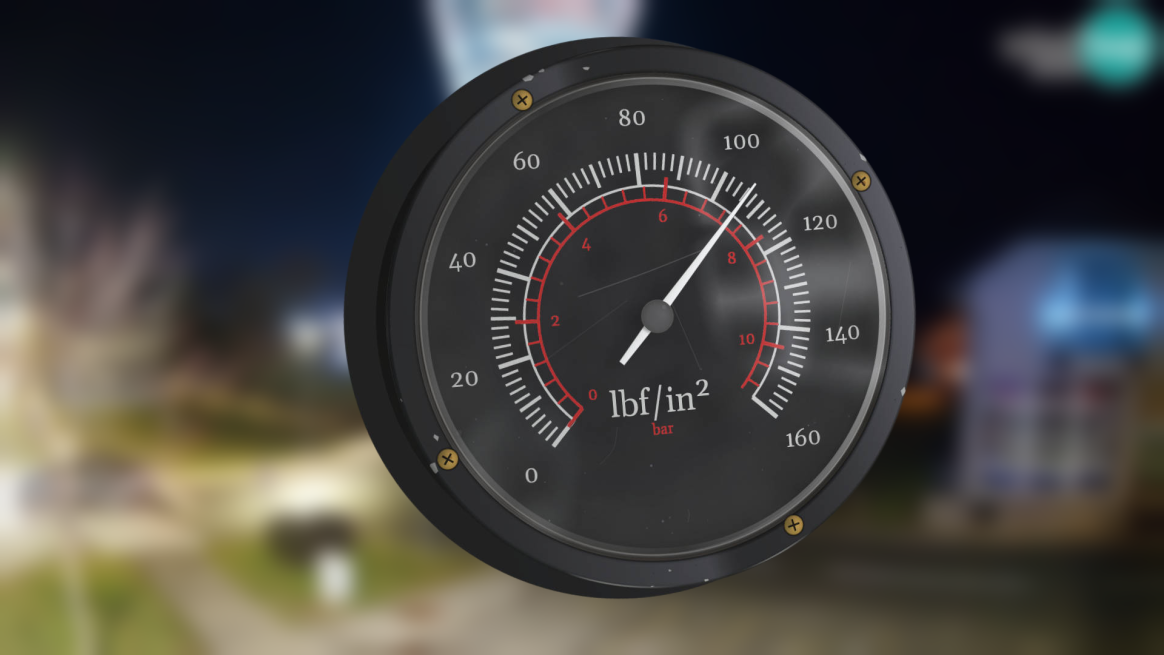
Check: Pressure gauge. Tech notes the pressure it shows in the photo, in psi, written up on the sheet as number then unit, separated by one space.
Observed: 106 psi
